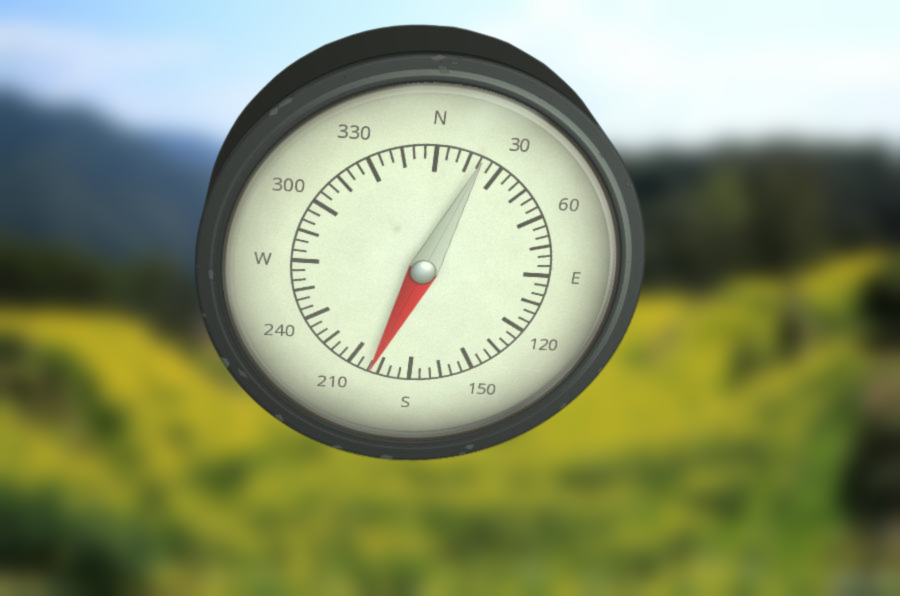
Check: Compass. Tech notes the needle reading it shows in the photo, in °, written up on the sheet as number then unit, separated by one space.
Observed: 200 °
